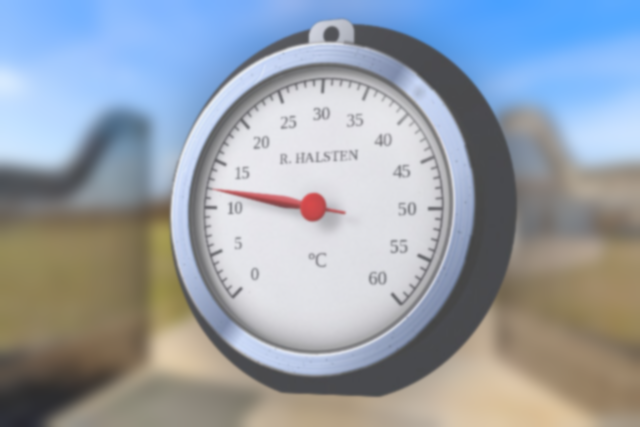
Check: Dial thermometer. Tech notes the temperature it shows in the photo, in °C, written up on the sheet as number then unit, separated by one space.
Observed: 12 °C
